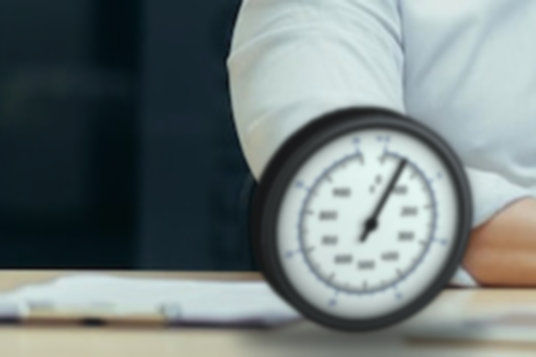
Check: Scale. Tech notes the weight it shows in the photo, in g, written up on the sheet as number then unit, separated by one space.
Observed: 50 g
